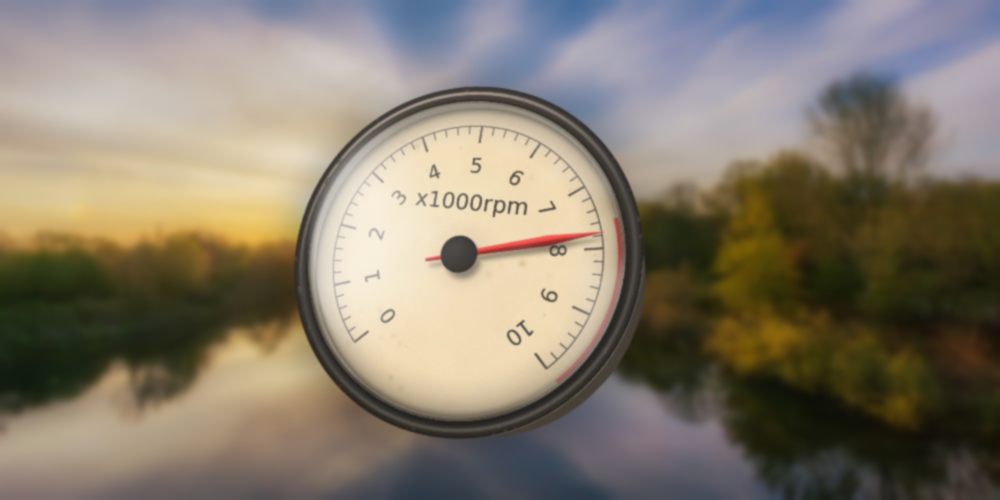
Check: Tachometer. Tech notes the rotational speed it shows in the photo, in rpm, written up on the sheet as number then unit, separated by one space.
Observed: 7800 rpm
